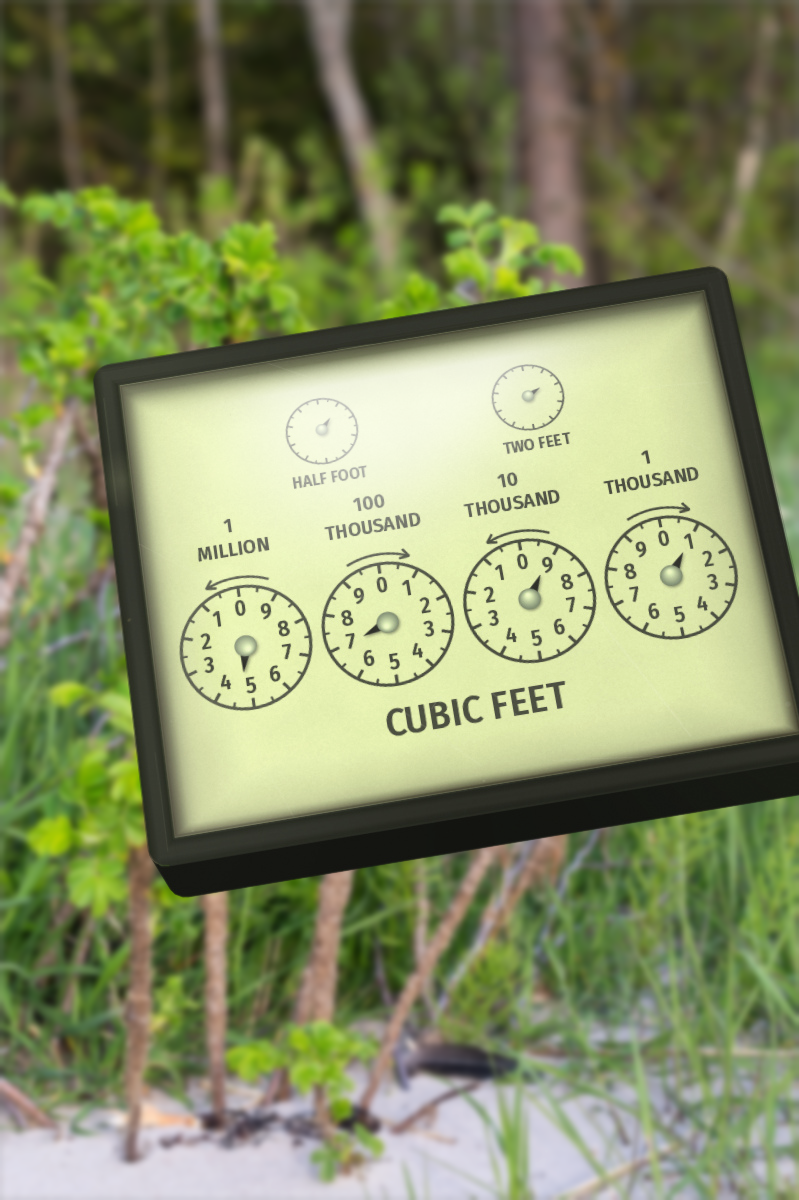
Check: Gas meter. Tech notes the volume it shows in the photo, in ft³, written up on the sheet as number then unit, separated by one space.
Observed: 469100 ft³
